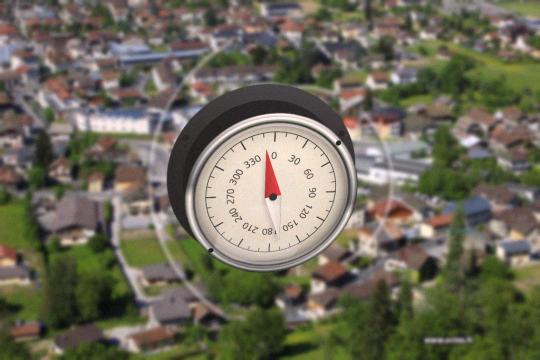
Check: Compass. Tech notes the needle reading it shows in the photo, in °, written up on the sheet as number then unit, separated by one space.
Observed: 350 °
